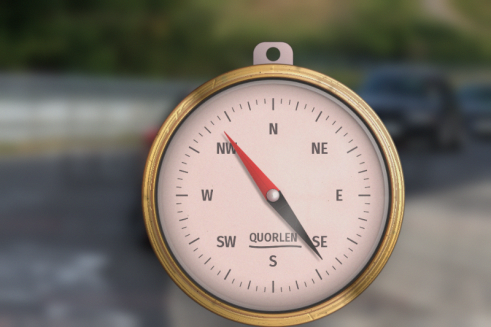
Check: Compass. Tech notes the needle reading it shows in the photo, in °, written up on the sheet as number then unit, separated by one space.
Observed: 322.5 °
